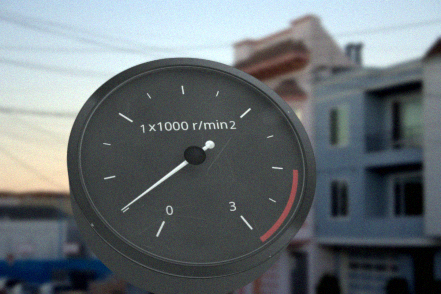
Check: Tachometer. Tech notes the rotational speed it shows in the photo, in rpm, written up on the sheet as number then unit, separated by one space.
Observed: 250 rpm
